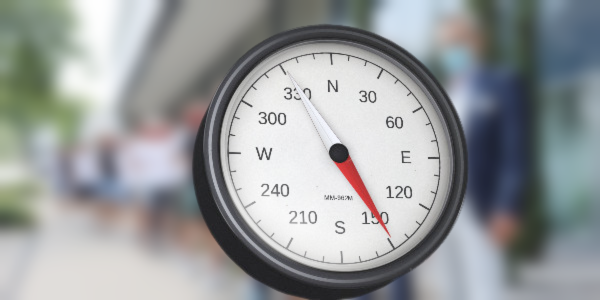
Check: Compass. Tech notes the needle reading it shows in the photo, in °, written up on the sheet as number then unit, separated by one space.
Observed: 150 °
